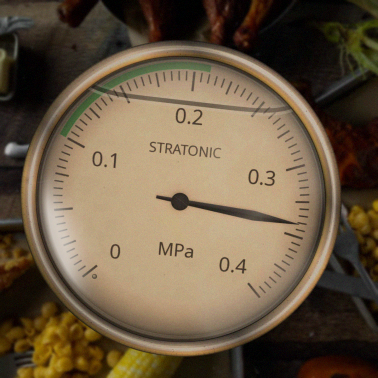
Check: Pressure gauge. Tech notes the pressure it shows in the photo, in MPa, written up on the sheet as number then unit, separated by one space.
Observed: 0.34 MPa
